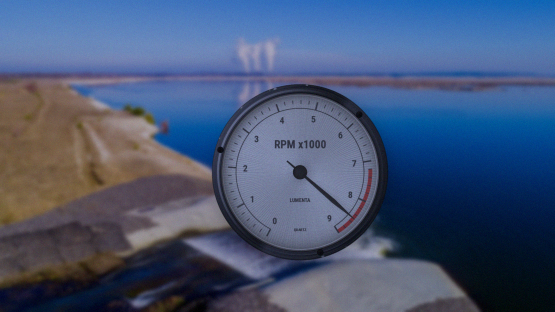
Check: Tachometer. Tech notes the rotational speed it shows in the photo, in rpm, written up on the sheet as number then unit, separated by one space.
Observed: 8500 rpm
